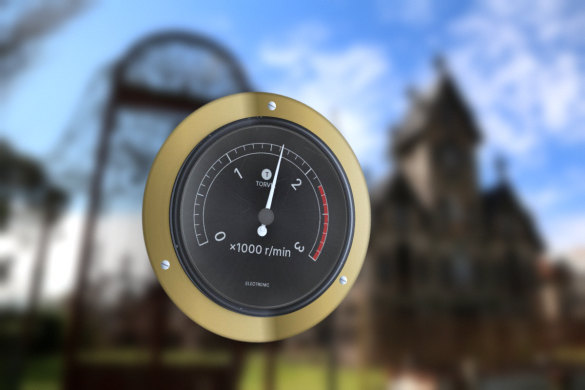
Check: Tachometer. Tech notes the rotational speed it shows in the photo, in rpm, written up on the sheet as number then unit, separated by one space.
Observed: 1600 rpm
